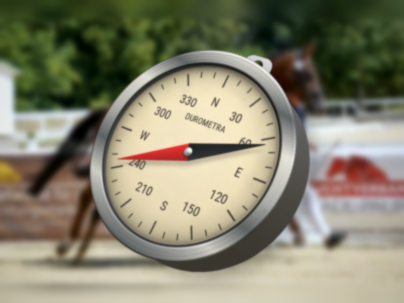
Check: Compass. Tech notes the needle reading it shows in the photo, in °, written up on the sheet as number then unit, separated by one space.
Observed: 245 °
